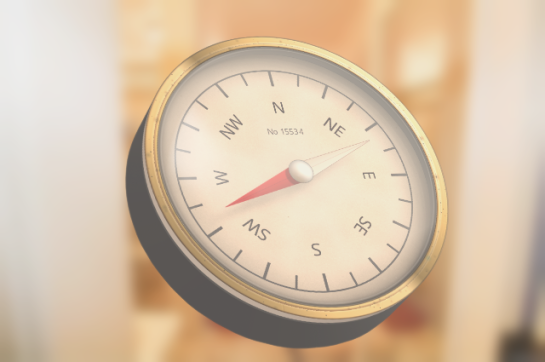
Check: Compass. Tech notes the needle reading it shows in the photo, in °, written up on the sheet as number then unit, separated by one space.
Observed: 247.5 °
